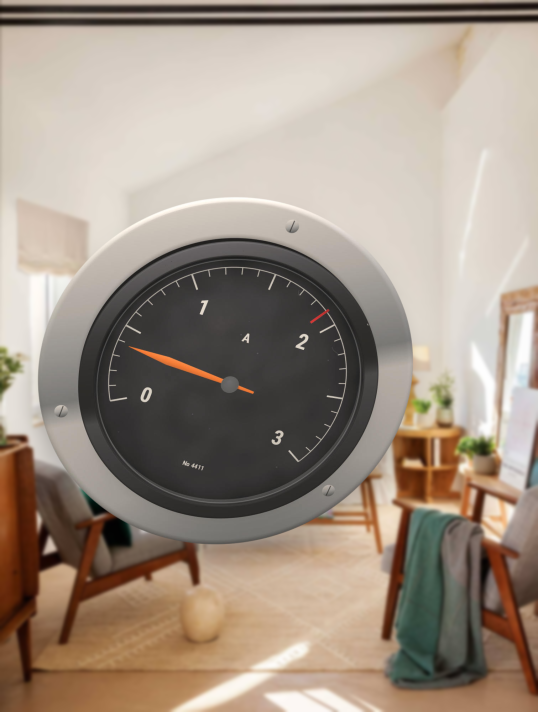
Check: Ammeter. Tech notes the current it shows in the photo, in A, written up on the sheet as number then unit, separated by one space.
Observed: 0.4 A
